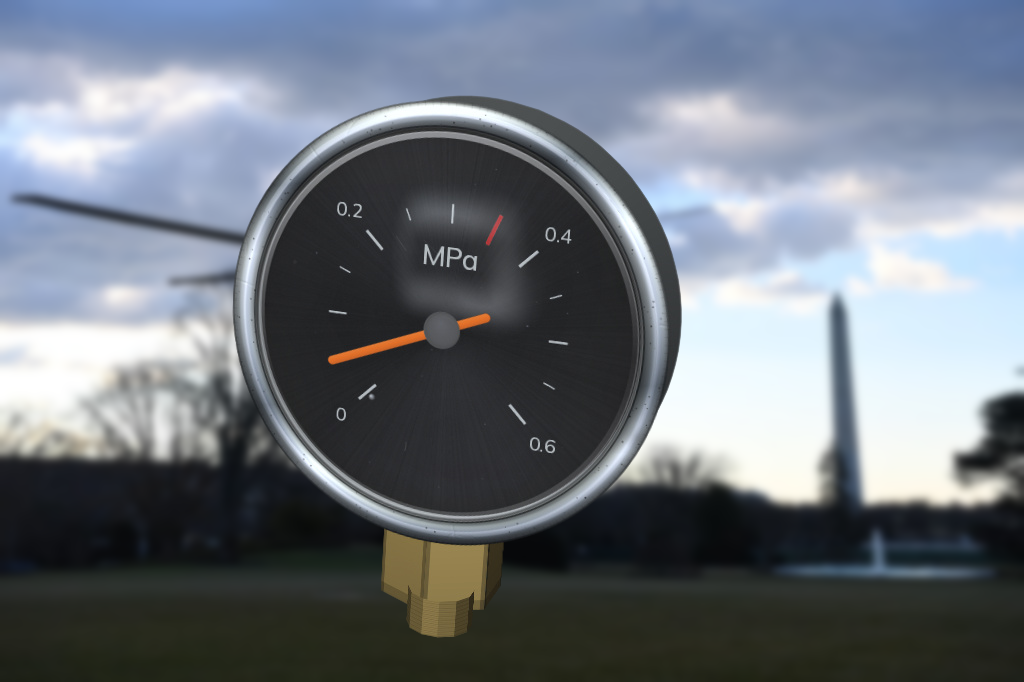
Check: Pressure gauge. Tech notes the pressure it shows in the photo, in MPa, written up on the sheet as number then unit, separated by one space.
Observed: 0.05 MPa
